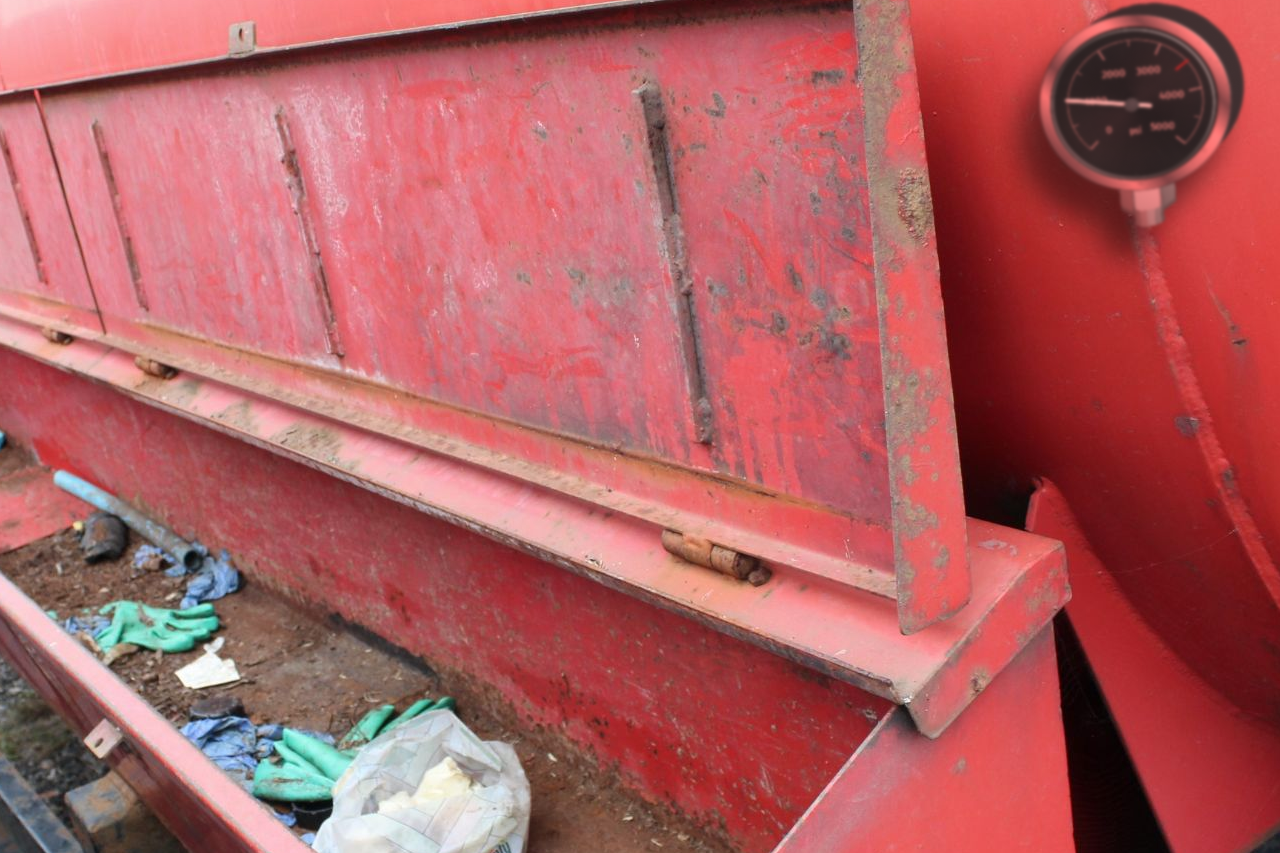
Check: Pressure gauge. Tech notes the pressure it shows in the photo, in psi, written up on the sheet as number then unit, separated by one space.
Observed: 1000 psi
